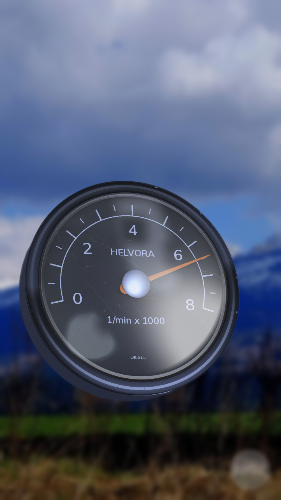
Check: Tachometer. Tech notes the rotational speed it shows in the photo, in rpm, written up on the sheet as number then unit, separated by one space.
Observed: 6500 rpm
